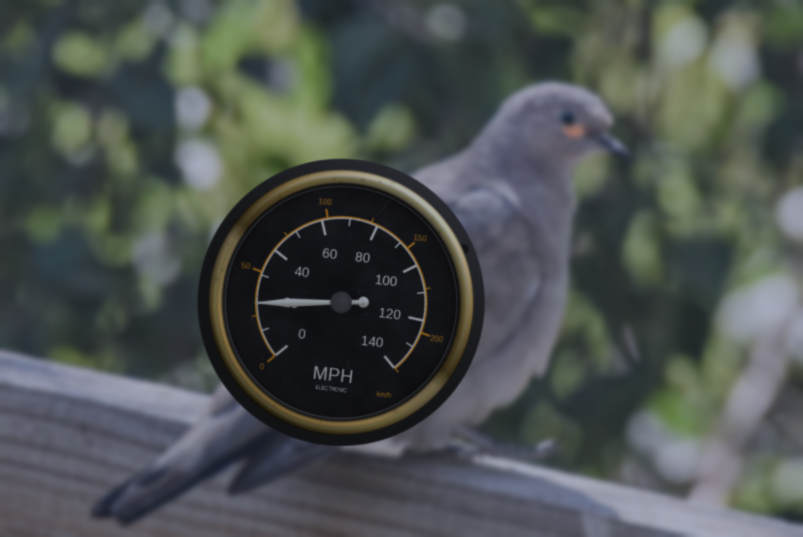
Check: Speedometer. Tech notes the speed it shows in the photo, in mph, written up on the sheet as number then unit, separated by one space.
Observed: 20 mph
